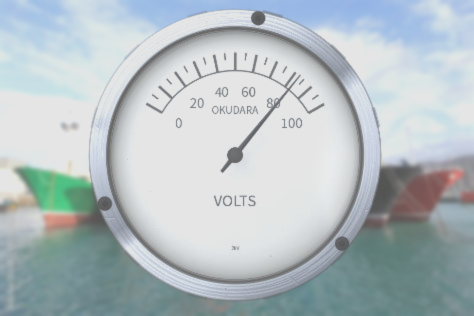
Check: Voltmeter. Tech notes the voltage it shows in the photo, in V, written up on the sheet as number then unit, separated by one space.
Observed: 82.5 V
